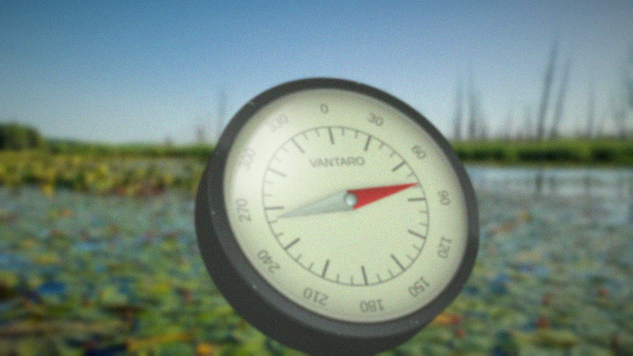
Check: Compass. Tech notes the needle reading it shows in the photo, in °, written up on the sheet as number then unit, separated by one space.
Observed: 80 °
